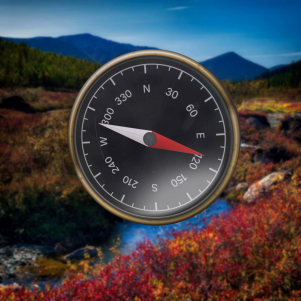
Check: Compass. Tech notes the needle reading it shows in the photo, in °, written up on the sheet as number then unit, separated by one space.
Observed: 110 °
